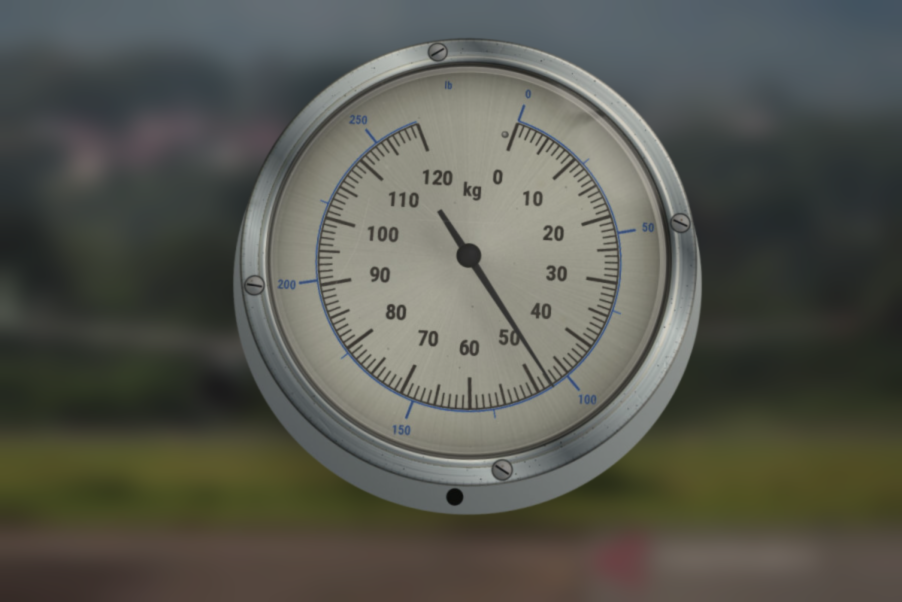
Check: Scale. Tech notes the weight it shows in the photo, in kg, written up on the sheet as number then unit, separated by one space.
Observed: 48 kg
